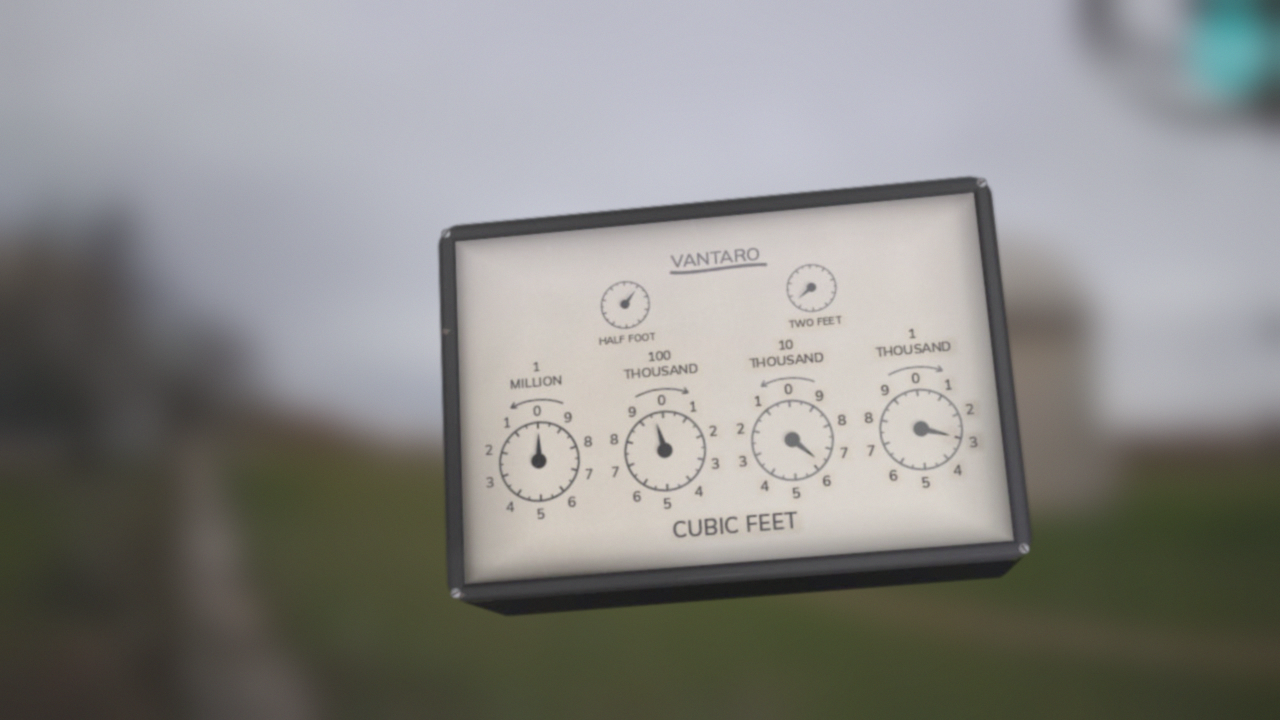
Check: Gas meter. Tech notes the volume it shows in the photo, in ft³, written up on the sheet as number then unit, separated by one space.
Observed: 996300 ft³
